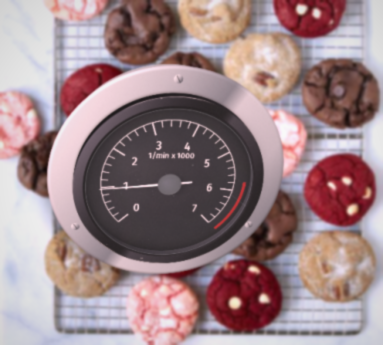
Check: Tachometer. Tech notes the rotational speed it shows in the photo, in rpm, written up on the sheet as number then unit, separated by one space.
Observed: 1000 rpm
